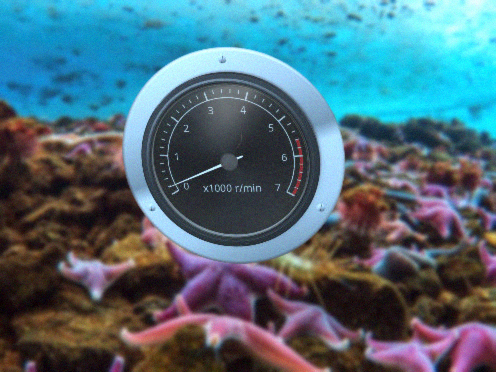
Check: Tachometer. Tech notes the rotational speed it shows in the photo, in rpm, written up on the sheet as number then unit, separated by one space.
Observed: 200 rpm
